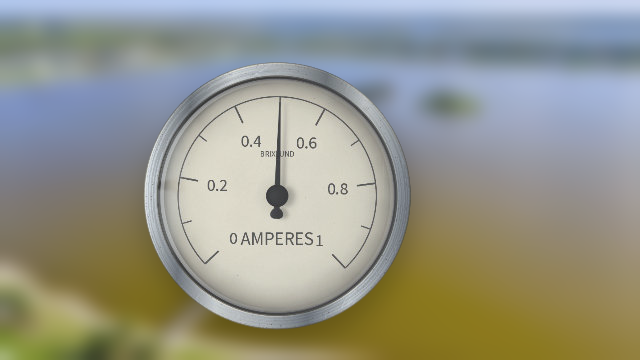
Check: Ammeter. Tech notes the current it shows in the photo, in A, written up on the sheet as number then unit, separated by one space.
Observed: 0.5 A
